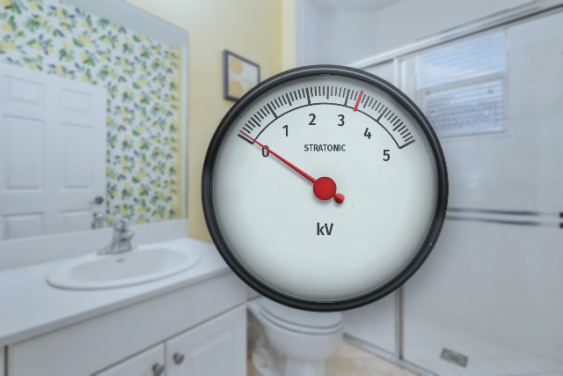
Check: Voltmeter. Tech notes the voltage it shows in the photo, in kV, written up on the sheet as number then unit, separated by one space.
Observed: 0.1 kV
